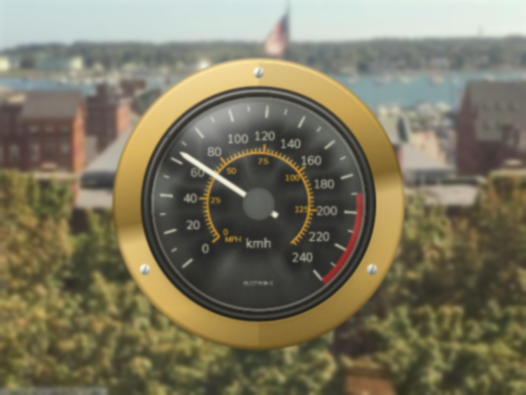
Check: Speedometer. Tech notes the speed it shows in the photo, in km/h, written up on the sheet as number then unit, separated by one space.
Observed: 65 km/h
